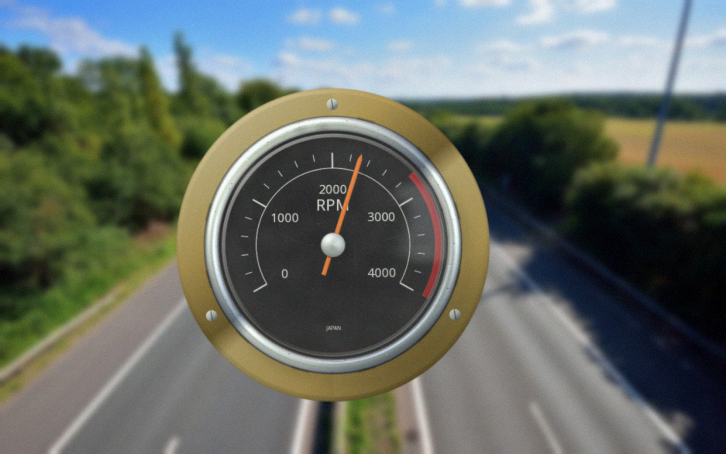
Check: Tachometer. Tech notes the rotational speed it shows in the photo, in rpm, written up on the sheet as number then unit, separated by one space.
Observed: 2300 rpm
